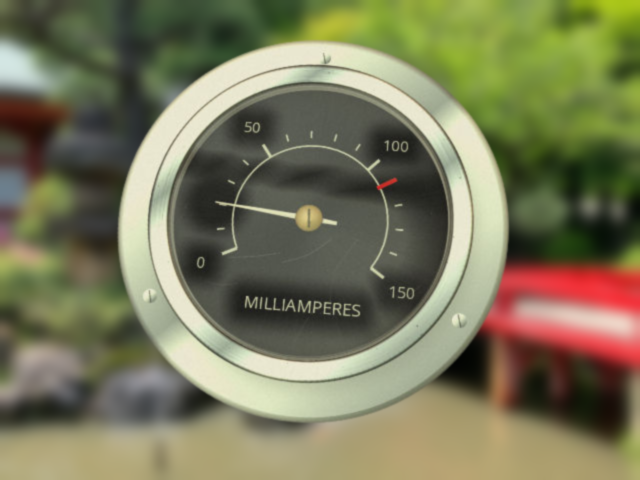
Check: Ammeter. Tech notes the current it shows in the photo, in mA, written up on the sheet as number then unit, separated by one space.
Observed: 20 mA
